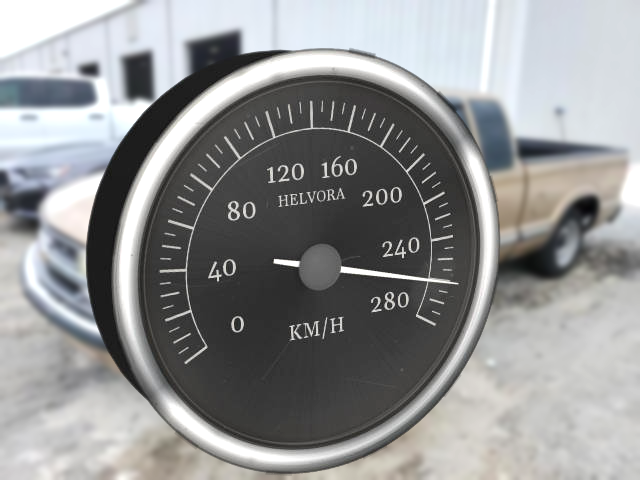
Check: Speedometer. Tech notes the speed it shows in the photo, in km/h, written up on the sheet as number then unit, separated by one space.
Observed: 260 km/h
